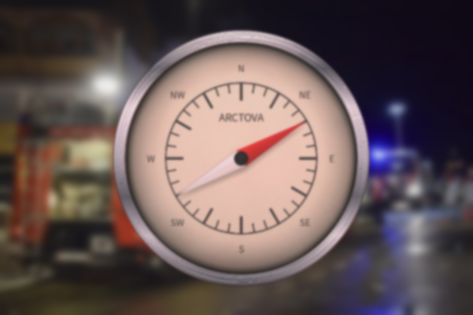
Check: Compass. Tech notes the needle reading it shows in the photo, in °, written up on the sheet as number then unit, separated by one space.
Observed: 60 °
